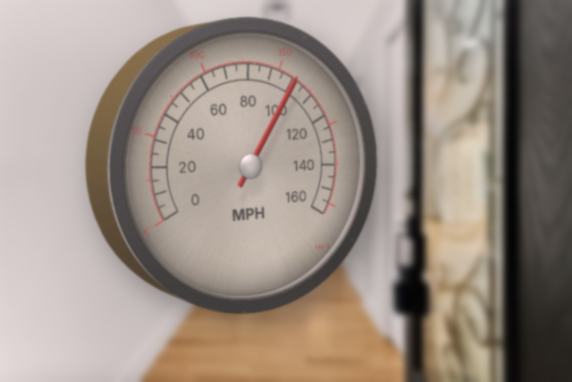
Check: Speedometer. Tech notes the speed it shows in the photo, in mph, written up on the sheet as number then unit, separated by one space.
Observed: 100 mph
